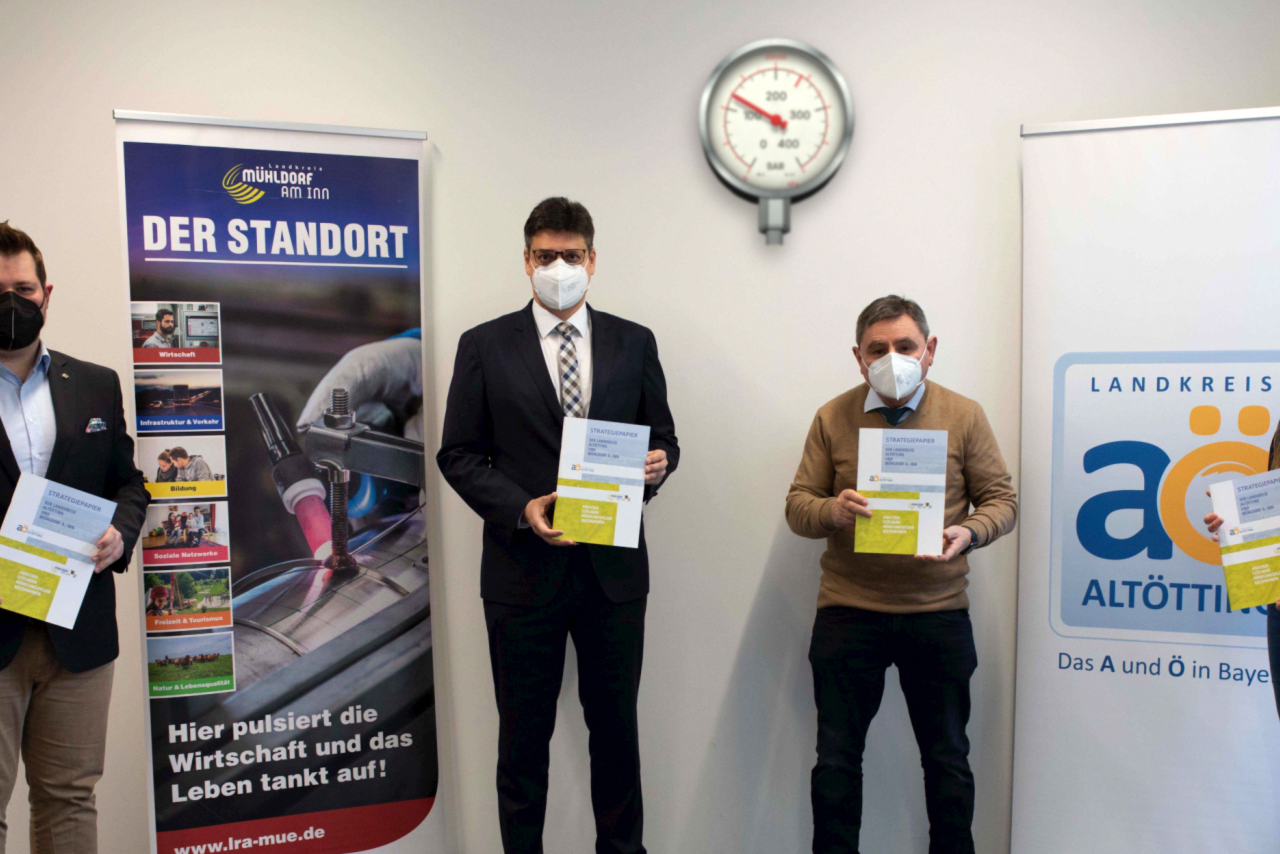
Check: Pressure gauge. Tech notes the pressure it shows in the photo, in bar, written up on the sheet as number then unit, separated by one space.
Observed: 120 bar
